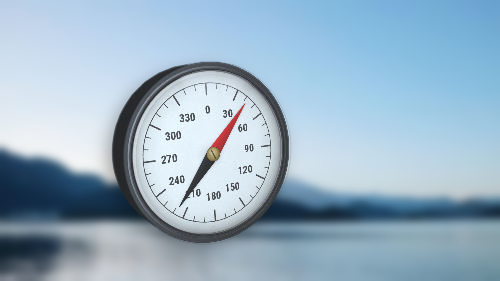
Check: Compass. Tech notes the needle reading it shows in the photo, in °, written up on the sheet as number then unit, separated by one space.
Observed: 40 °
